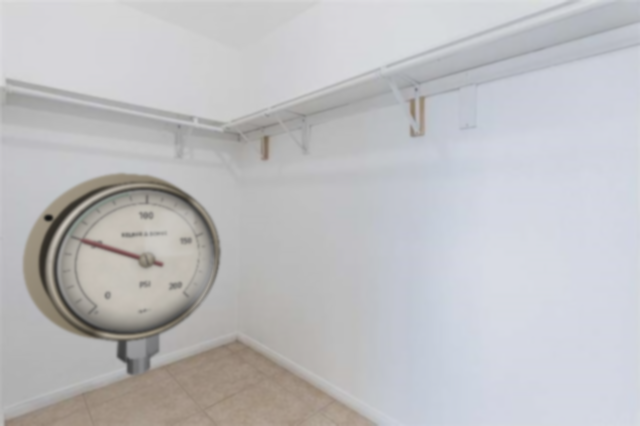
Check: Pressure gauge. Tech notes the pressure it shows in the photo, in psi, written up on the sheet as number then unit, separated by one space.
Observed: 50 psi
